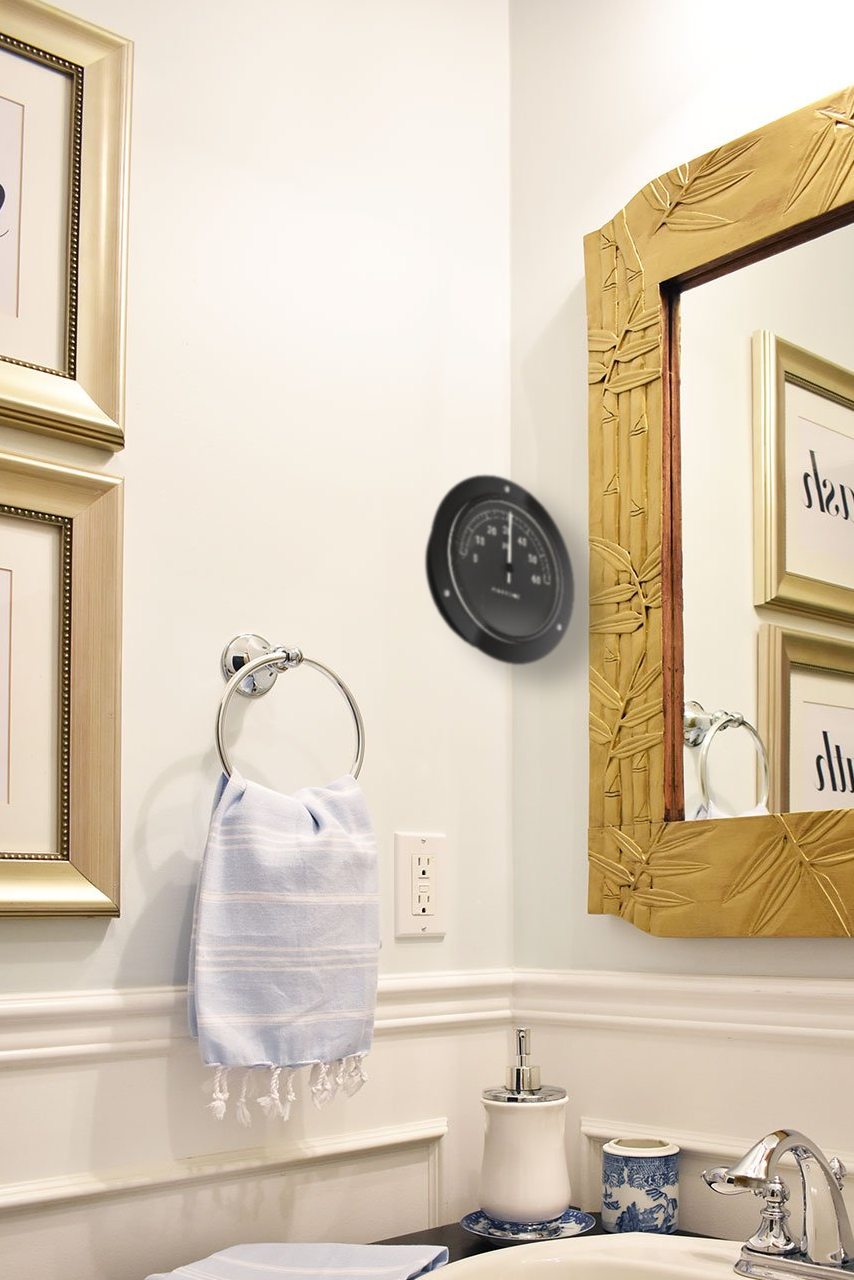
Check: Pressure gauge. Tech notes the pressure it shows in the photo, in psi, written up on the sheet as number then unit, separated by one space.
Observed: 30 psi
